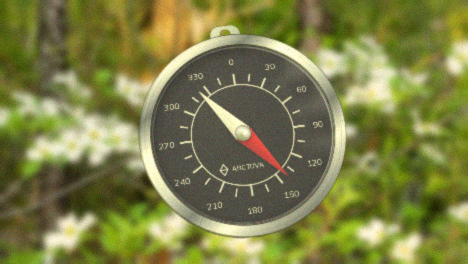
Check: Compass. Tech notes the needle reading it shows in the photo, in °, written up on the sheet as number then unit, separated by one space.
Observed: 142.5 °
